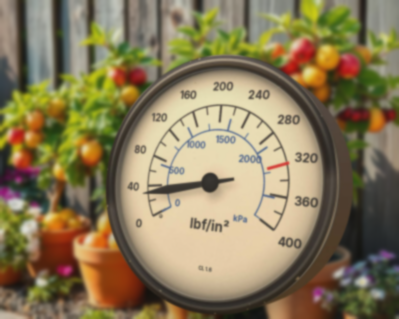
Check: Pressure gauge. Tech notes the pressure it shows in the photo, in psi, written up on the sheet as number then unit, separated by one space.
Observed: 30 psi
